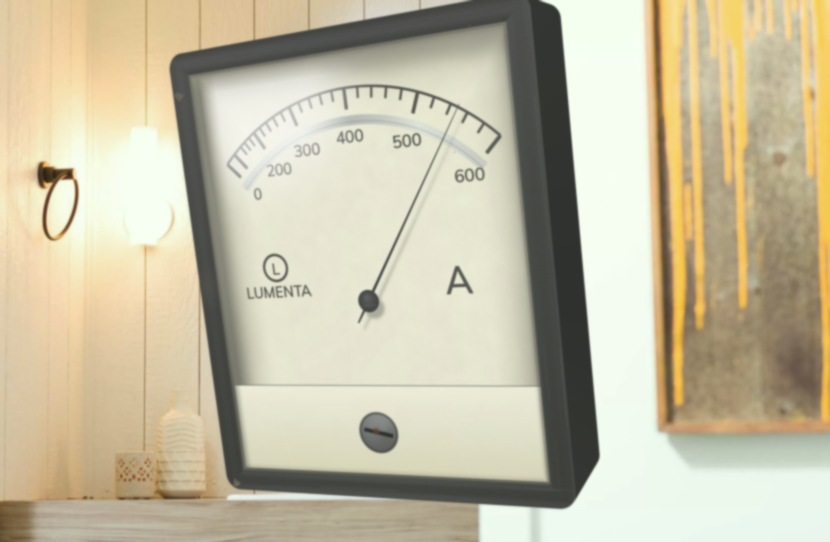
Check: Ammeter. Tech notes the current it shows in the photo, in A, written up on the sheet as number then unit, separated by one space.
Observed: 550 A
